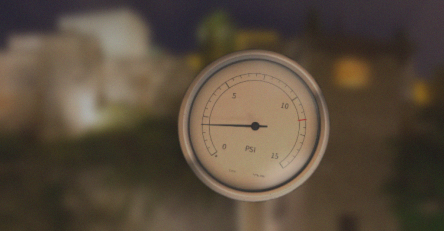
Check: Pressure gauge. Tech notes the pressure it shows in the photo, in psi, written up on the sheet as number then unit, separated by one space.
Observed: 2 psi
